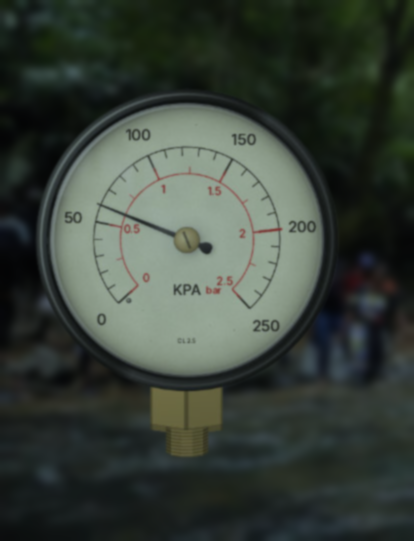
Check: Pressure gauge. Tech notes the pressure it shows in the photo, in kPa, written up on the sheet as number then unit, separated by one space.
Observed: 60 kPa
